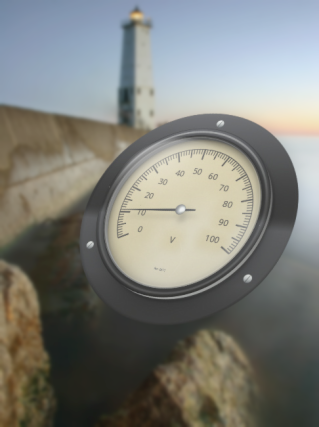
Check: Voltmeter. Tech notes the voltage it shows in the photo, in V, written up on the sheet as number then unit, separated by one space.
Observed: 10 V
